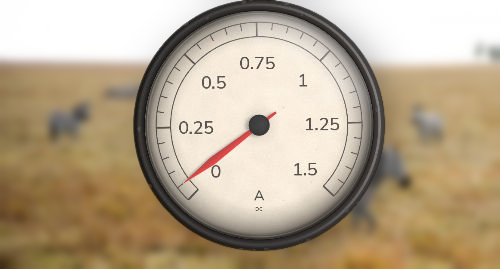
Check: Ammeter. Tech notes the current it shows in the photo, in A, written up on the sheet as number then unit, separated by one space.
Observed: 0.05 A
